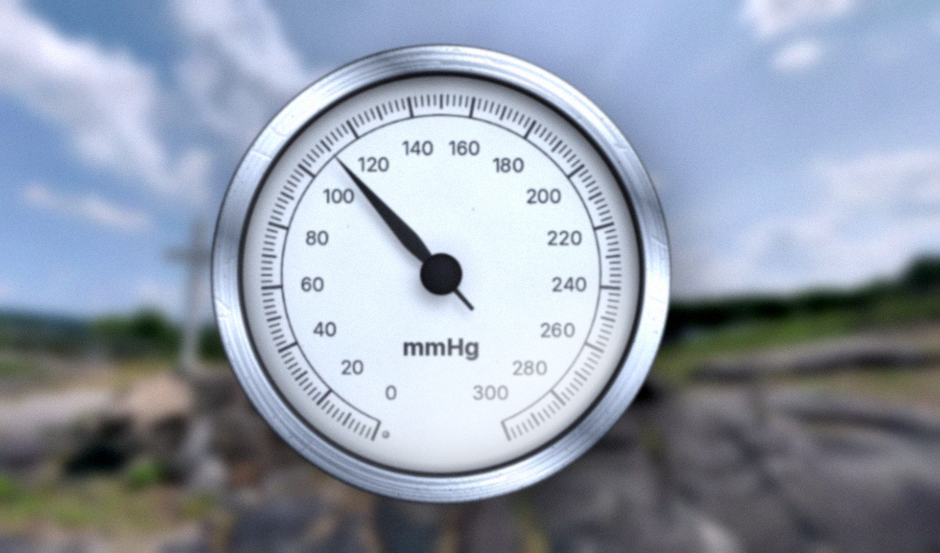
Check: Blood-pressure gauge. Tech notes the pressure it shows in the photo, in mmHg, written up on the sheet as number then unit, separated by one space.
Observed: 110 mmHg
